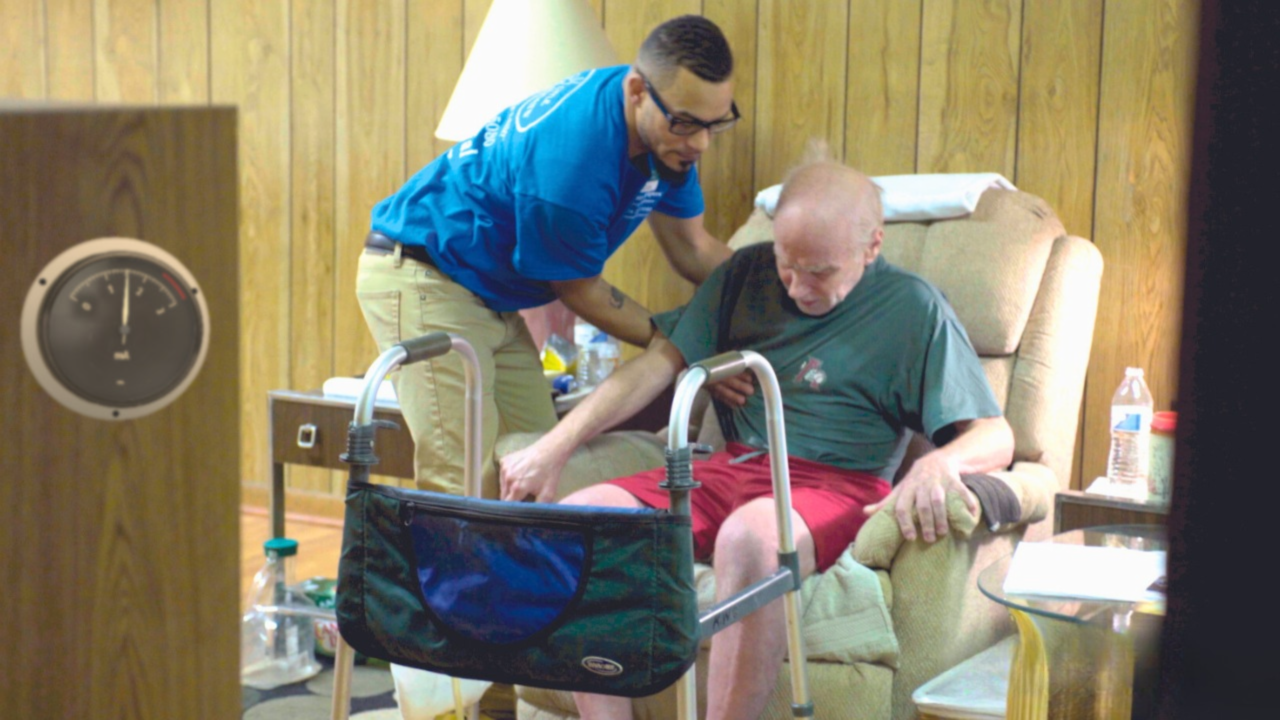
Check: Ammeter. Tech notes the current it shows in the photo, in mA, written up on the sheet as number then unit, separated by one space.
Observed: 1.5 mA
